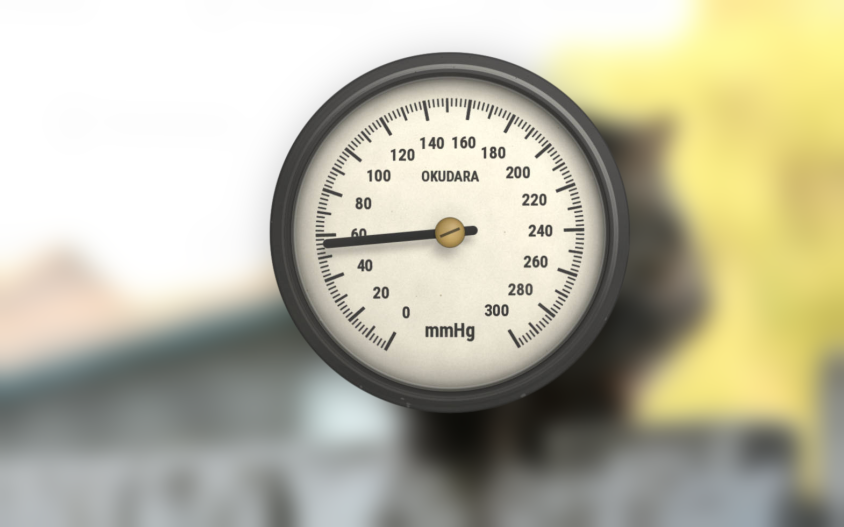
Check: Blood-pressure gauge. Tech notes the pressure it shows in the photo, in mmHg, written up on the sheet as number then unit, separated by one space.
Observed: 56 mmHg
